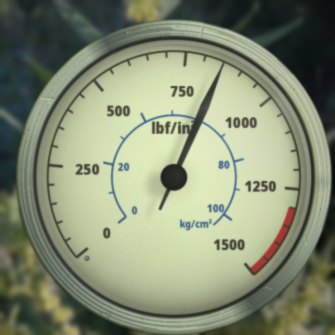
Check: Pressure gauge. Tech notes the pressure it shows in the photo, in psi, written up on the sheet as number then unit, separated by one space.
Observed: 850 psi
